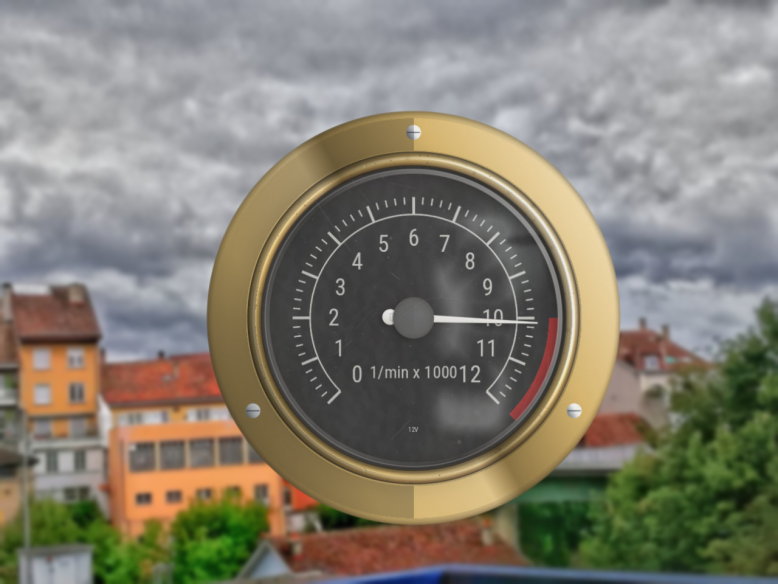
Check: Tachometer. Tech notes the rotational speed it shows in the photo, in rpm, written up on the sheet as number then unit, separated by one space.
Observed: 10100 rpm
